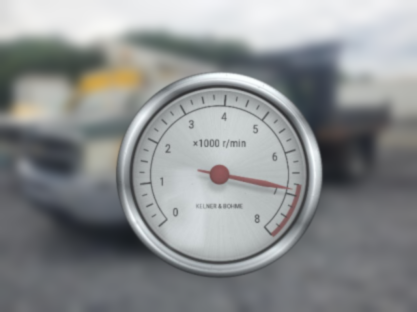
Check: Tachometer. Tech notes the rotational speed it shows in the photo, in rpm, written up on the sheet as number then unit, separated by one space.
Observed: 6875 rpm
